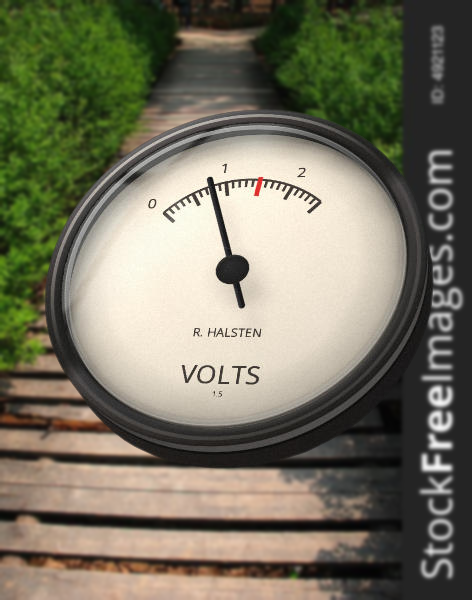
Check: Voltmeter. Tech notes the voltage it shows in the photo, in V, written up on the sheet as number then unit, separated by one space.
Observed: 0.8 V
